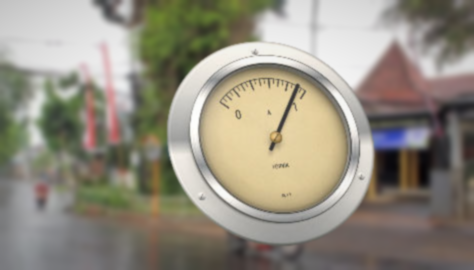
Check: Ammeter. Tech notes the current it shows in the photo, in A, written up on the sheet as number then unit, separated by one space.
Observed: 0.9 A
